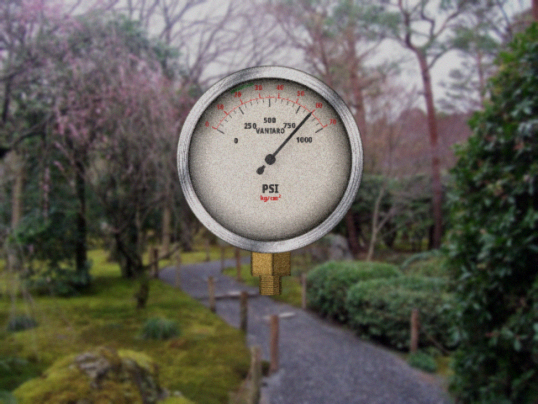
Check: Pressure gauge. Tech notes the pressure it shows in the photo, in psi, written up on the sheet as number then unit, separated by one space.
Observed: 850 psi
